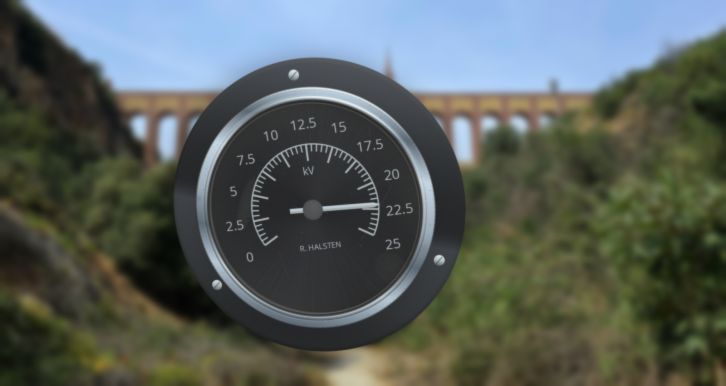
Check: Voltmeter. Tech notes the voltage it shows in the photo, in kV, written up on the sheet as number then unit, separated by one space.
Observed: 22 kV
